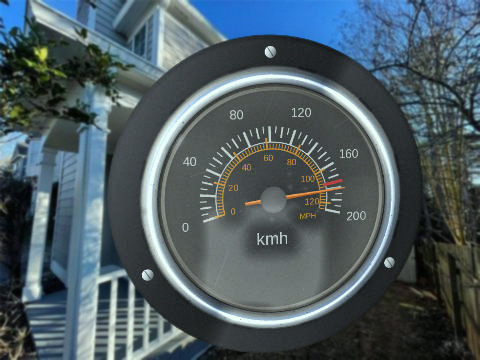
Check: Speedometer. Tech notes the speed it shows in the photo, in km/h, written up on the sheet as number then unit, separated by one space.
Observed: 180 km/h
